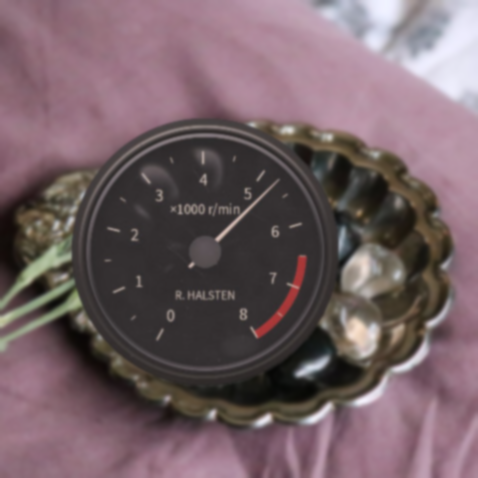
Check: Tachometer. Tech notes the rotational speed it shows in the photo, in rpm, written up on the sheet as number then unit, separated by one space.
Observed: 5250 rpm
